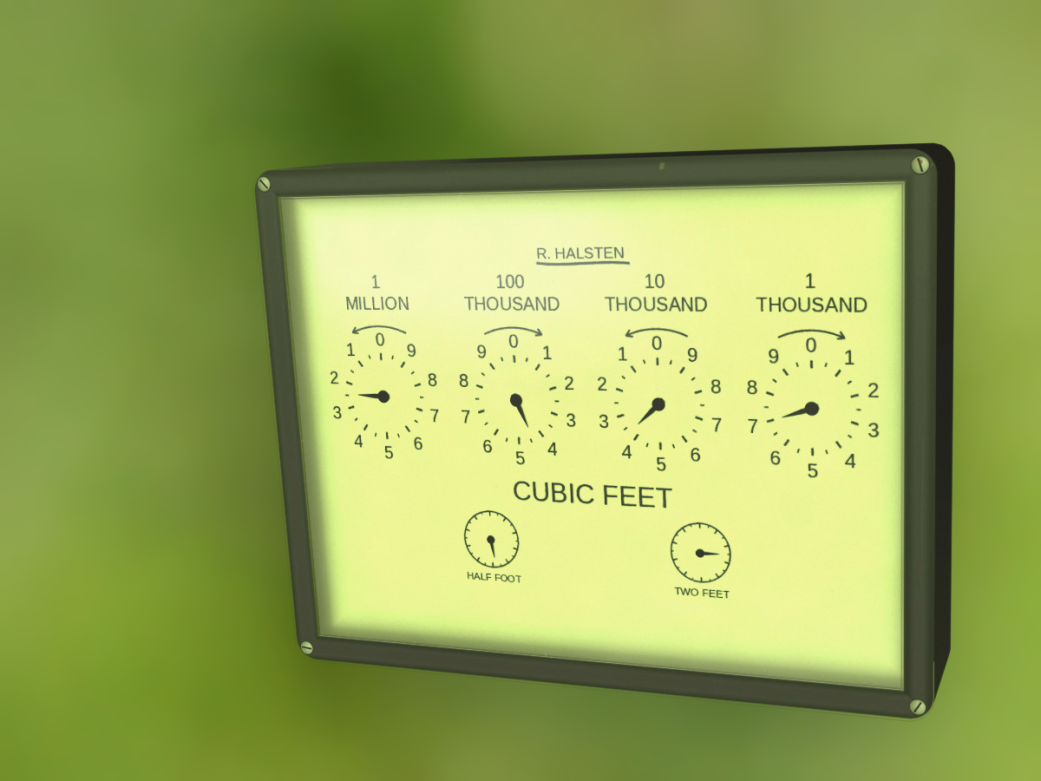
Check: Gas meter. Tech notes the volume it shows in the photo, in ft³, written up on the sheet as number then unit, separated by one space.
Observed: 243700 ft³
